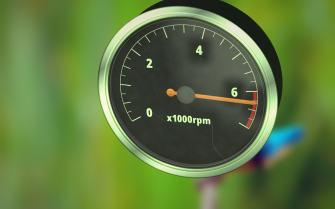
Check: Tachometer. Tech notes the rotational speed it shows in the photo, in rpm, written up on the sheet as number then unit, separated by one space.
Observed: 6250 rpm
